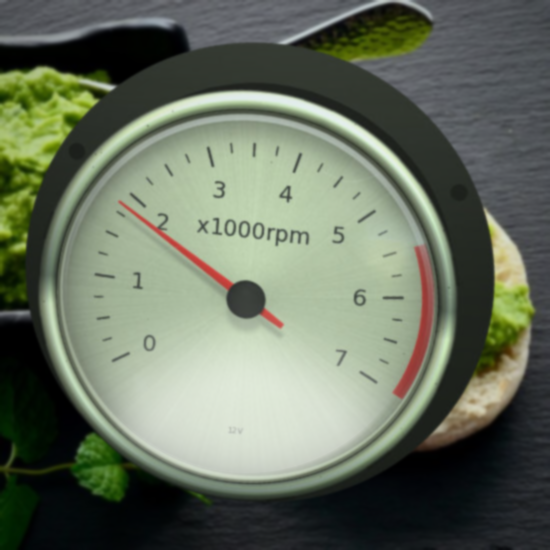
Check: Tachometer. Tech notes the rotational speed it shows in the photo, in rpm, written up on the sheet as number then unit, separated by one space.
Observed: 1875 rpm
